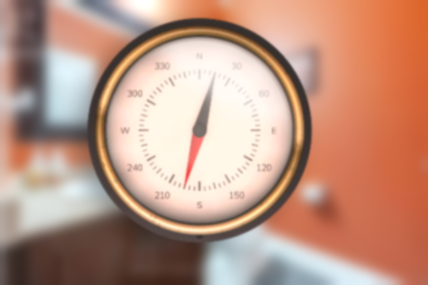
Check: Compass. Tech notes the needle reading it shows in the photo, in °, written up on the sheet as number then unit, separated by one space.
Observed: 195 °
